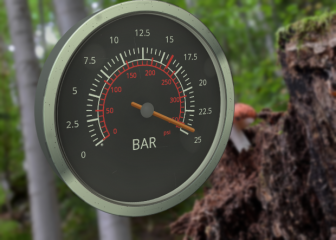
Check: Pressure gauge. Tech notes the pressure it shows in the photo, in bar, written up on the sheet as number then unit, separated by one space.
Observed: 24.5 bar
